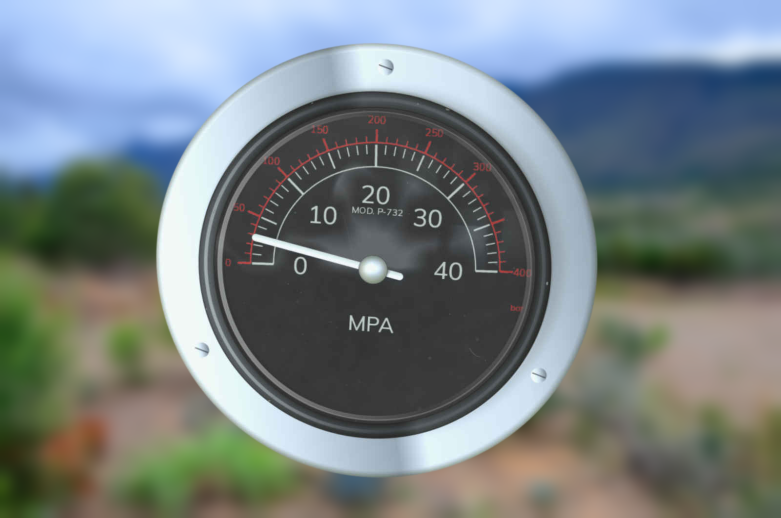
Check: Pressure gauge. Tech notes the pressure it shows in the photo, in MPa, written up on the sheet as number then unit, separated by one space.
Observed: 3 MPa
